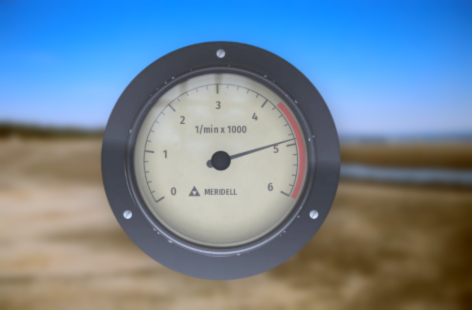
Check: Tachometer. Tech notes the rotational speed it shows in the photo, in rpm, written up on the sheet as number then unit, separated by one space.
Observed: 4900 rpm
